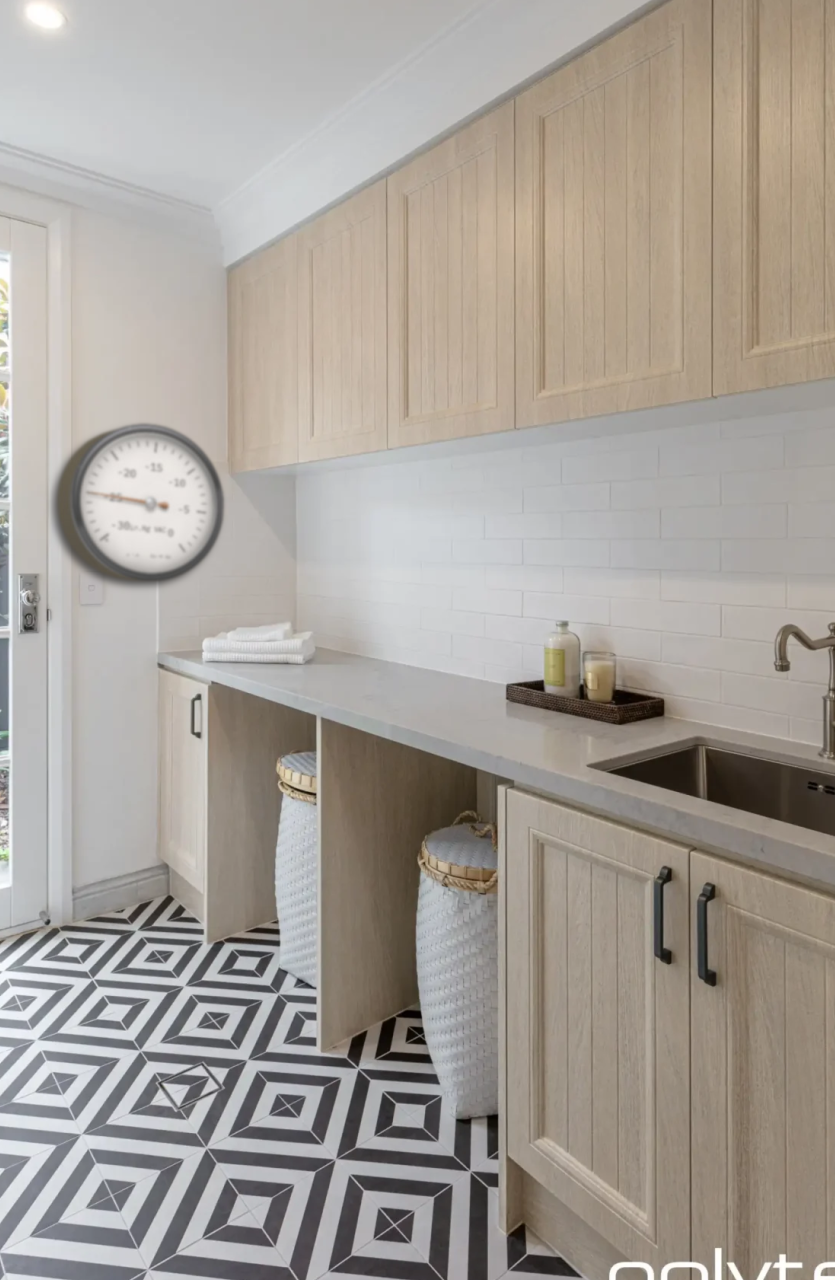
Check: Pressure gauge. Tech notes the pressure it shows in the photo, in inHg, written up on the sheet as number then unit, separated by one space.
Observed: -25 inHg
